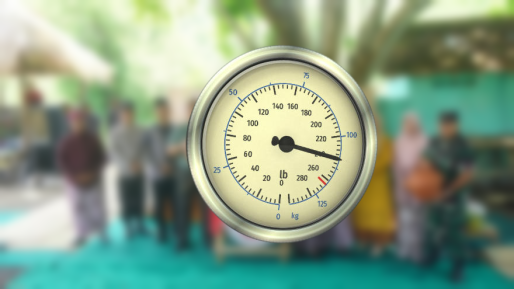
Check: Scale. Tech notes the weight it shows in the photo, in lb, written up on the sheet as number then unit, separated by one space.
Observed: 240 lb
